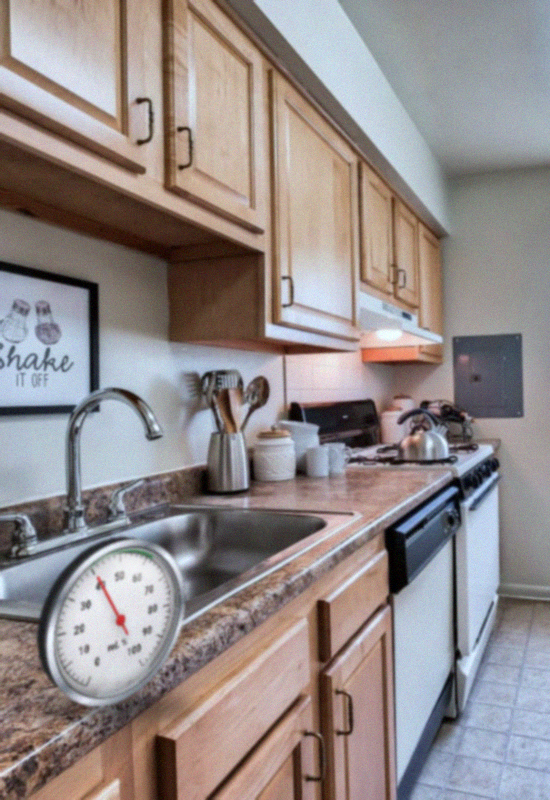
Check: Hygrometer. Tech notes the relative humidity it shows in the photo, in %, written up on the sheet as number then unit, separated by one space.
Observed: 40 %
